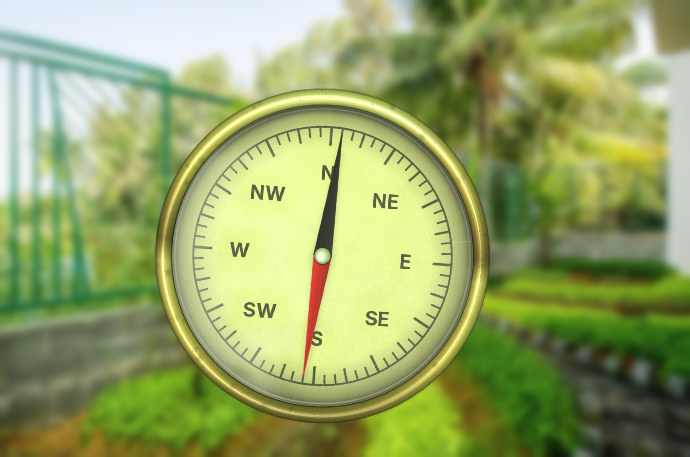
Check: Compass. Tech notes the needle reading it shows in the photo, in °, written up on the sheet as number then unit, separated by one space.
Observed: 185 °
